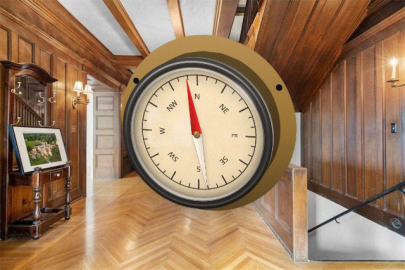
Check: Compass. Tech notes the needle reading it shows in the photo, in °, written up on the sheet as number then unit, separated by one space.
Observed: 350 °
